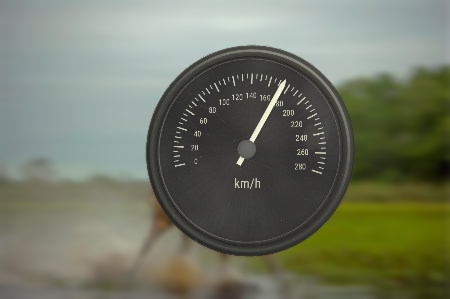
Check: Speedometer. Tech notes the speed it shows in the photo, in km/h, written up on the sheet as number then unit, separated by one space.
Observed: 175 km/h
